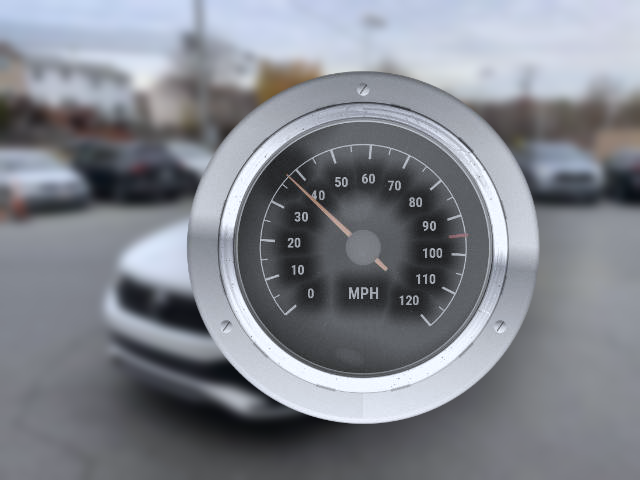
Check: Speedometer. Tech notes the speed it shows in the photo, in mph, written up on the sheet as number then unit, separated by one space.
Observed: 37.5 mph
